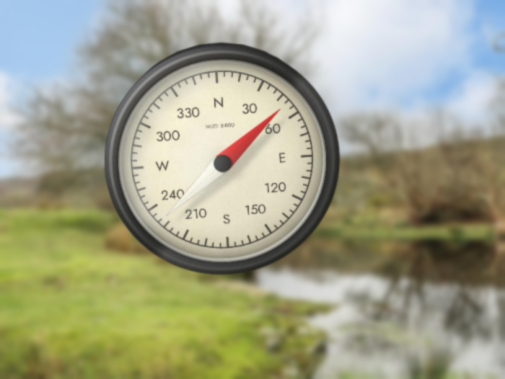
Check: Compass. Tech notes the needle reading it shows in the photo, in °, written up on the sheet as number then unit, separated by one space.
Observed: 50 °
